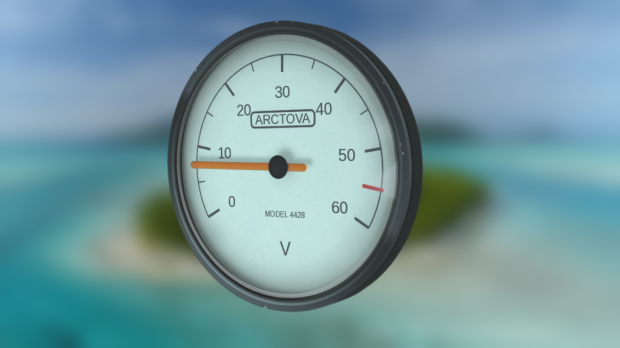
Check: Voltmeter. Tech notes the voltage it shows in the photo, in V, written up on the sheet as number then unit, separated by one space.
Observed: 7.5 V
